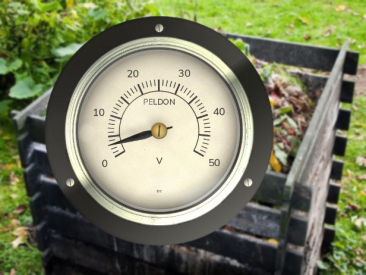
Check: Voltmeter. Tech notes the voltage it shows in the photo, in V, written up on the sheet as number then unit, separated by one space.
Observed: 3 V
